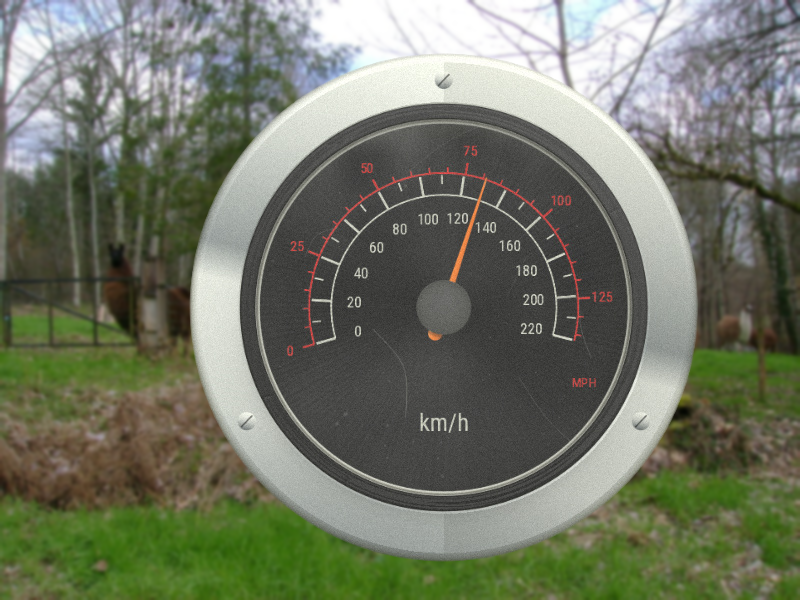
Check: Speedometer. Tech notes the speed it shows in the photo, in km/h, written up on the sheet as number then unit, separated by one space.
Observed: 130 km/h
